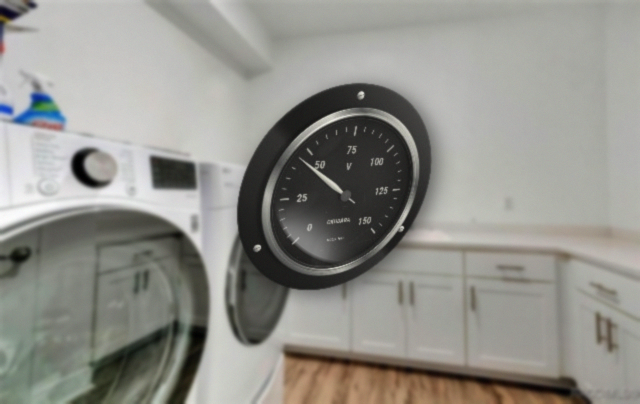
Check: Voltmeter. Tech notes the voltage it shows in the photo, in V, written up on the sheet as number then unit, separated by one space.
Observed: 45 V
